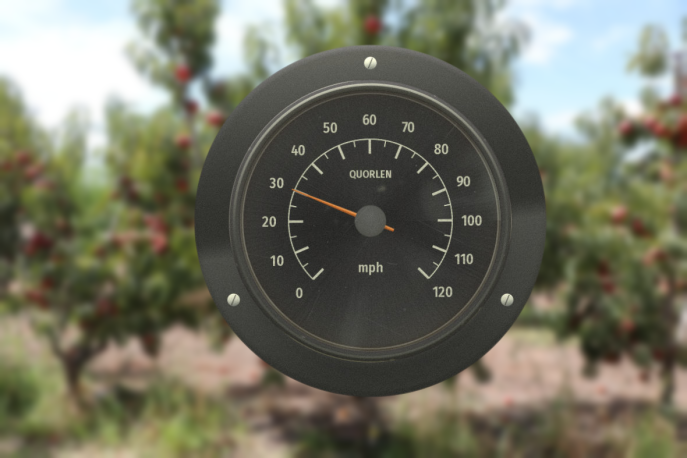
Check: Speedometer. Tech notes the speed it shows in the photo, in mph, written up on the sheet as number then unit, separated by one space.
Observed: 30 mph
